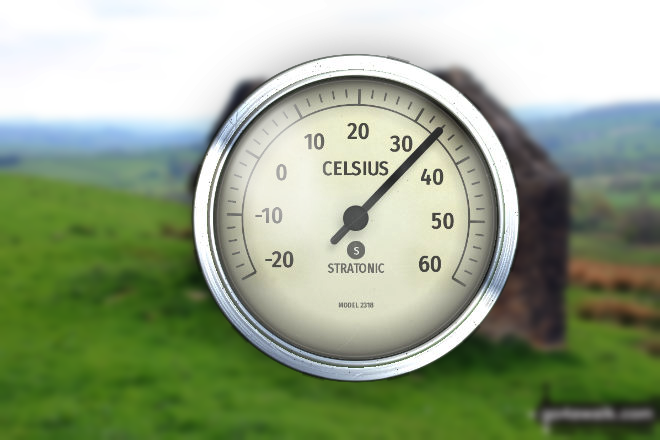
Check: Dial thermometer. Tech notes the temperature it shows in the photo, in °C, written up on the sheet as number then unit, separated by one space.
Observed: 34 °C
